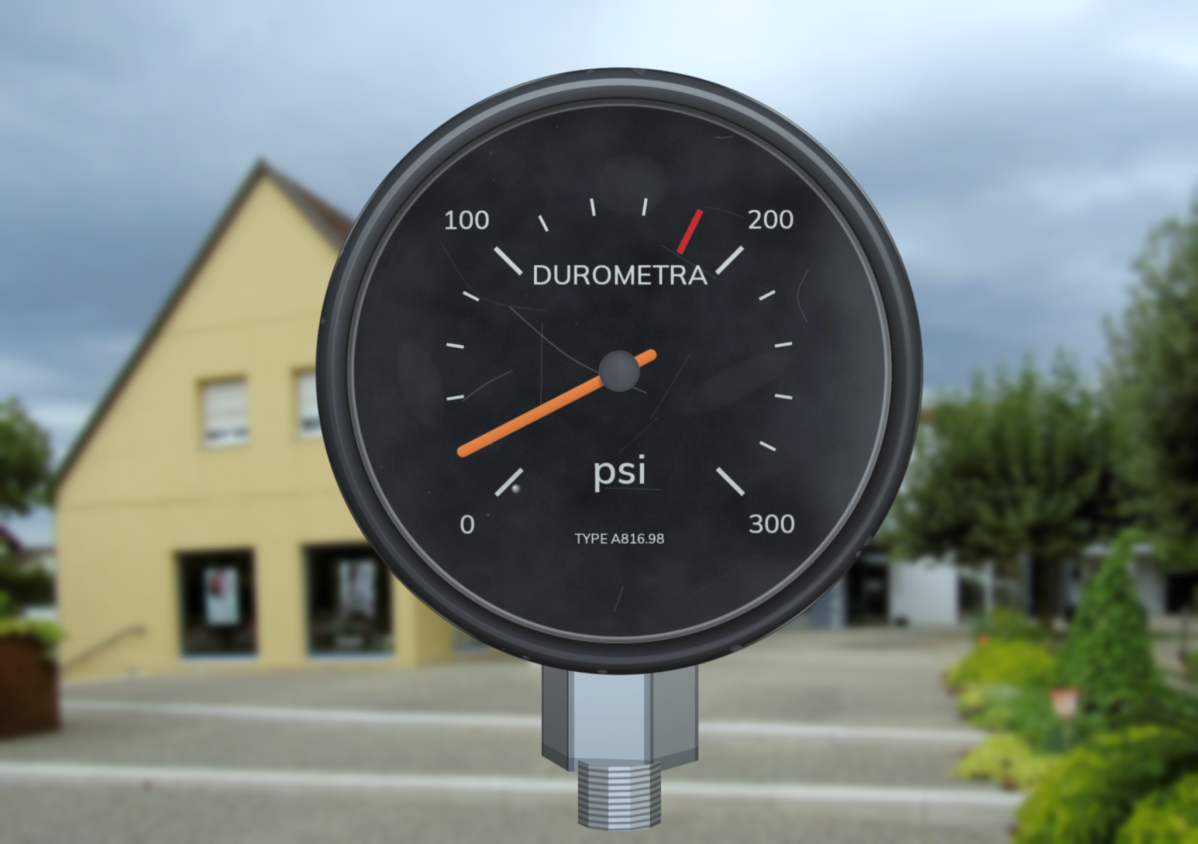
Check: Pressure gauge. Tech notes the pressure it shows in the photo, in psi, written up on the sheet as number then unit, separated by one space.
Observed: 20 psi
